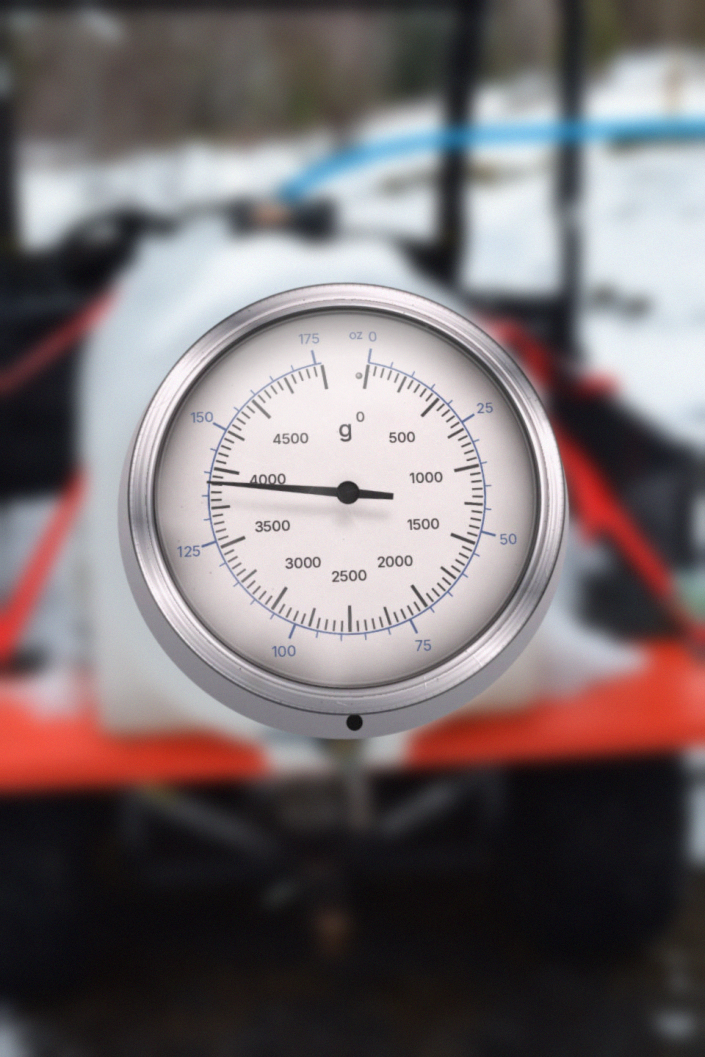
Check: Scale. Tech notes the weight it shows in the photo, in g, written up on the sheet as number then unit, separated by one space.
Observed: 3900 g
